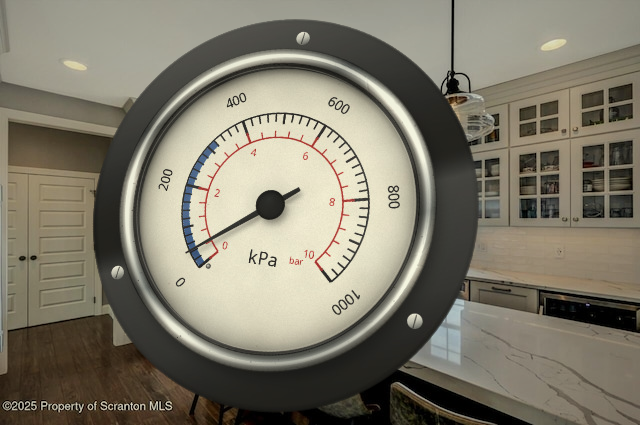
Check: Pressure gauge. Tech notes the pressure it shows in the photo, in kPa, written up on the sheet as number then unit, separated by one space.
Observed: 40 kPa
